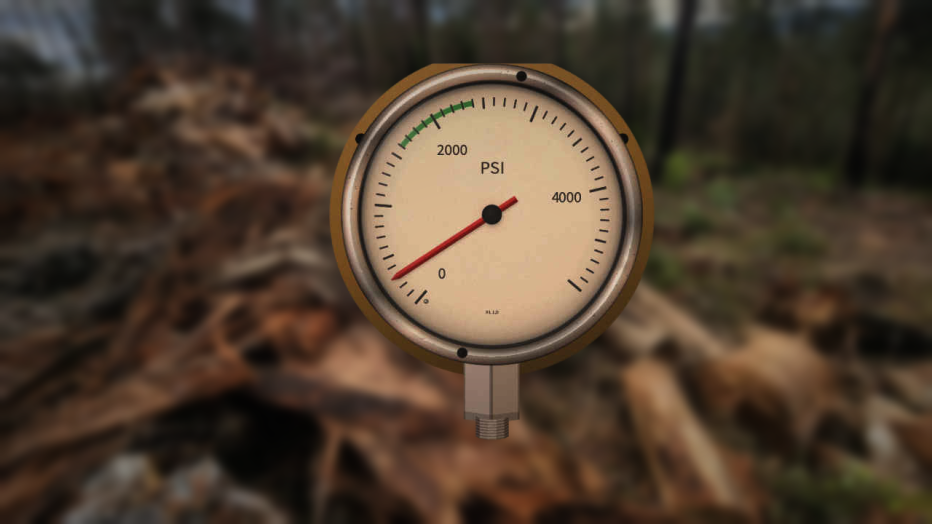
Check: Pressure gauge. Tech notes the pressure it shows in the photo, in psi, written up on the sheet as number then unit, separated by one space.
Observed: 300 psi
